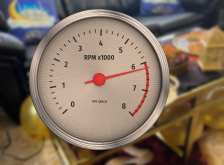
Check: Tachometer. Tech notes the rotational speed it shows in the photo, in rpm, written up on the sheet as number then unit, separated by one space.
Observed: 6200 rpm
